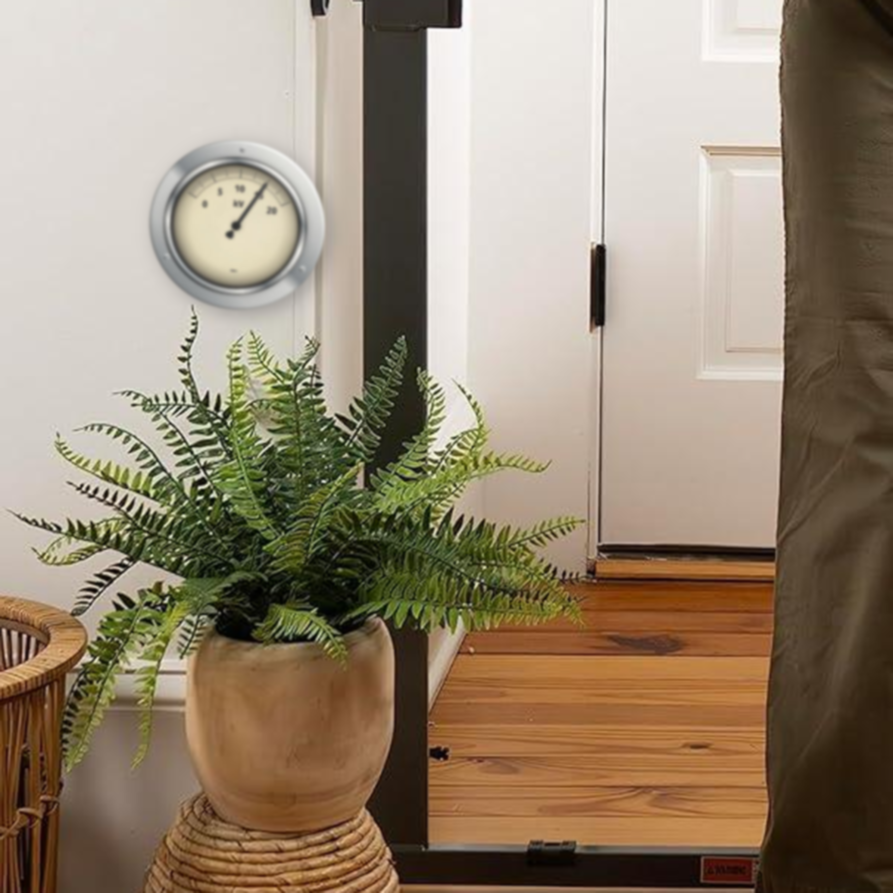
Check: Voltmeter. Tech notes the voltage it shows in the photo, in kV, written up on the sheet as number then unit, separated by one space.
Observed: 15 kV
